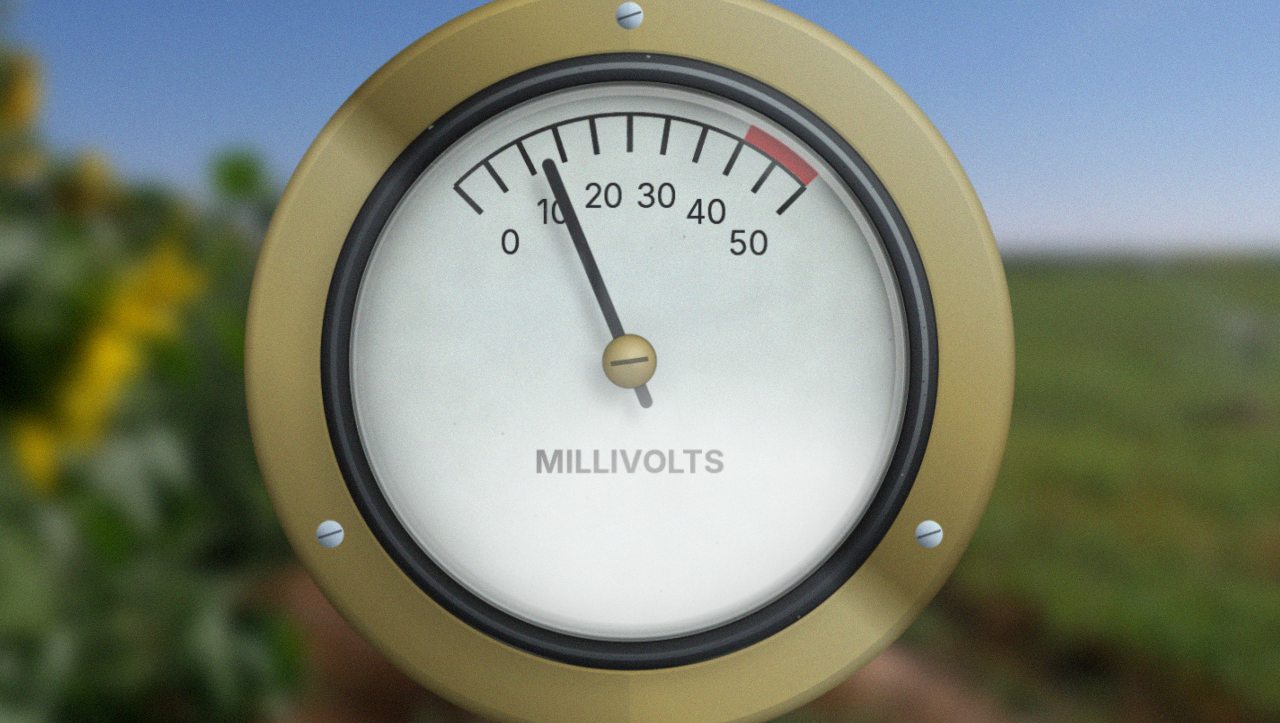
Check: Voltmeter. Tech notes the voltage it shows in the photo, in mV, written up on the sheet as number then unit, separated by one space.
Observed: 12.5 mV
